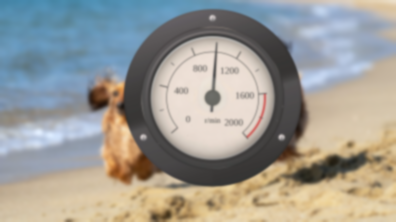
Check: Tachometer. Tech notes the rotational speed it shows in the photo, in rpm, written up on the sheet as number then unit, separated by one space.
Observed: 1000 rpm
